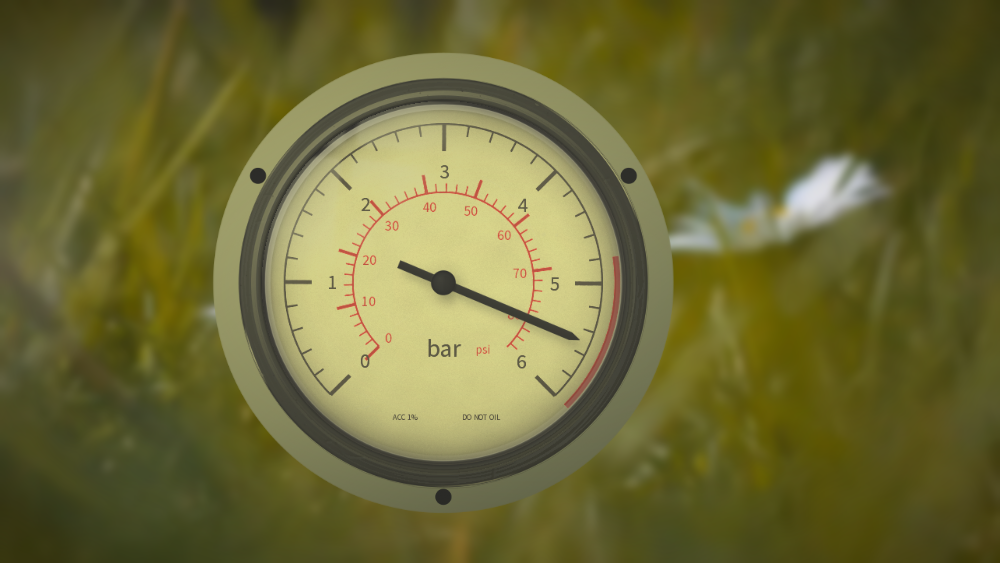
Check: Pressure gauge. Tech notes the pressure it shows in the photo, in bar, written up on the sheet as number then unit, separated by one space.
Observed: 5.5 bar
